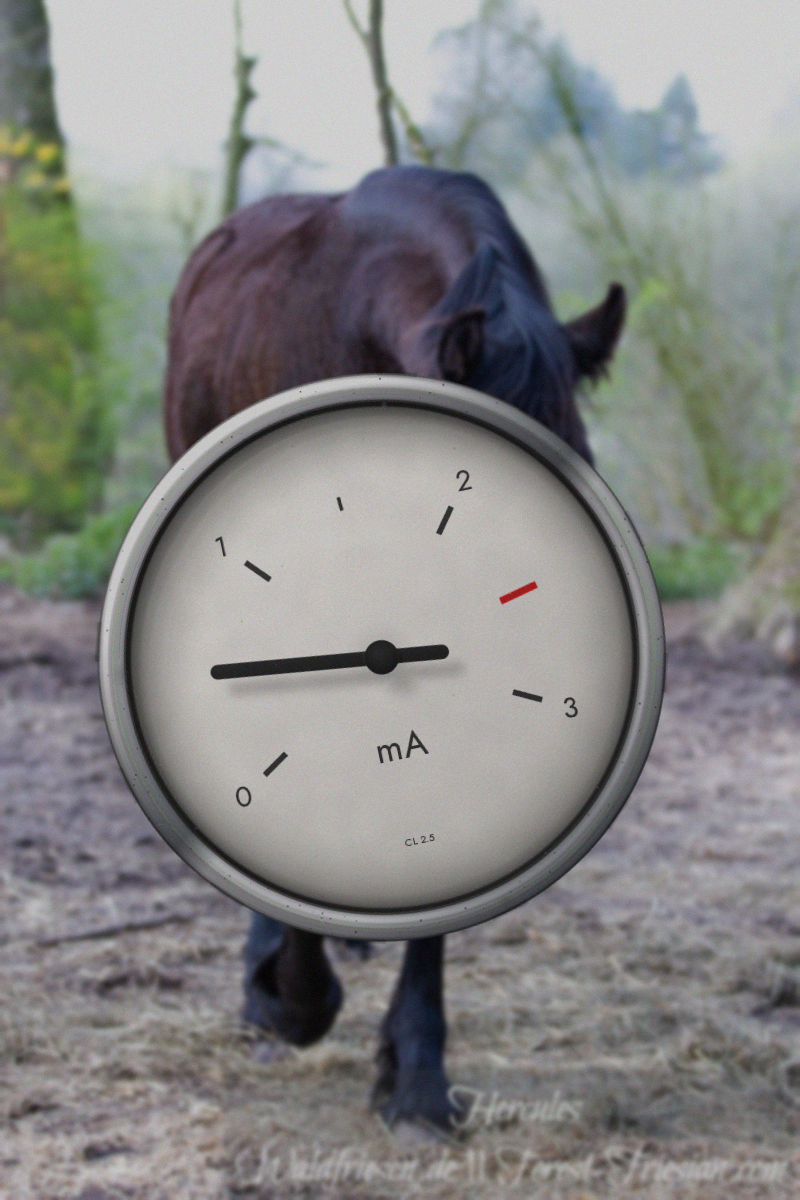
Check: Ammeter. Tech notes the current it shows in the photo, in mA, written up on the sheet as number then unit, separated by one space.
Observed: 0.5 mA
